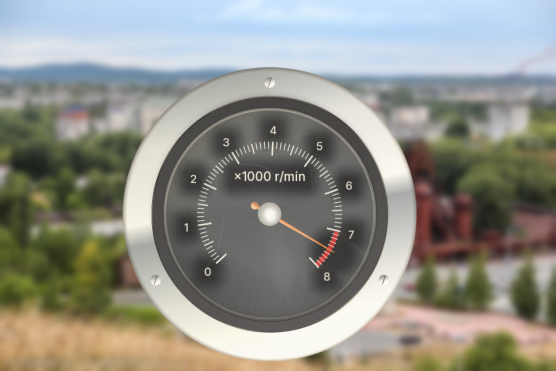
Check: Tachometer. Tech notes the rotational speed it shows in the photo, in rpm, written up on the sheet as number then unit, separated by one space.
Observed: 7500 rpm
